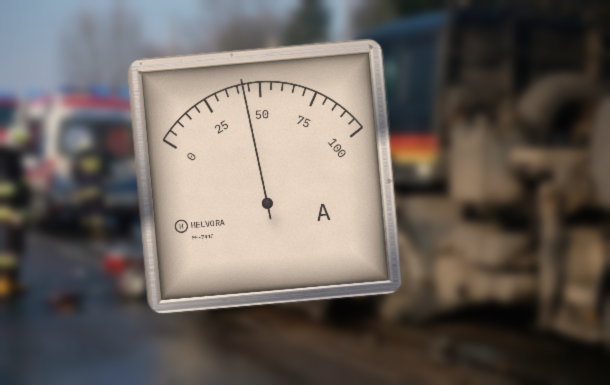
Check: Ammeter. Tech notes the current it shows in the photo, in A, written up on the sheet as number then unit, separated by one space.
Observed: 42.5 A
